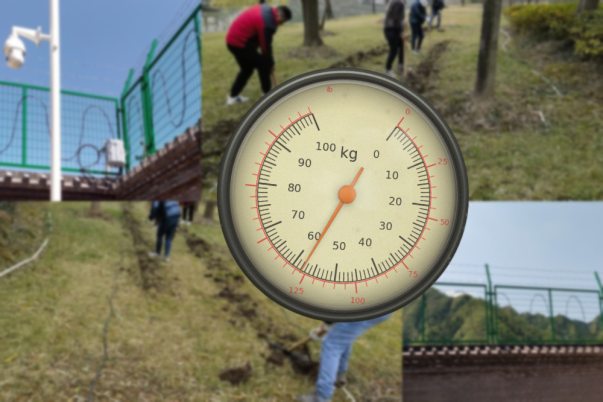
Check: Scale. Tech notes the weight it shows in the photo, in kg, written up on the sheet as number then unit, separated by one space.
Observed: 58 kg
